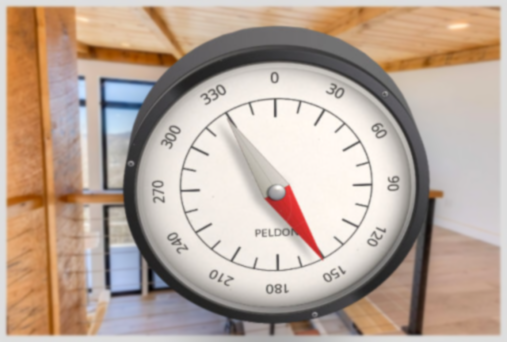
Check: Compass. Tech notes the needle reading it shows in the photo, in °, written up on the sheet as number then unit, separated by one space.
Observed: 150 °
